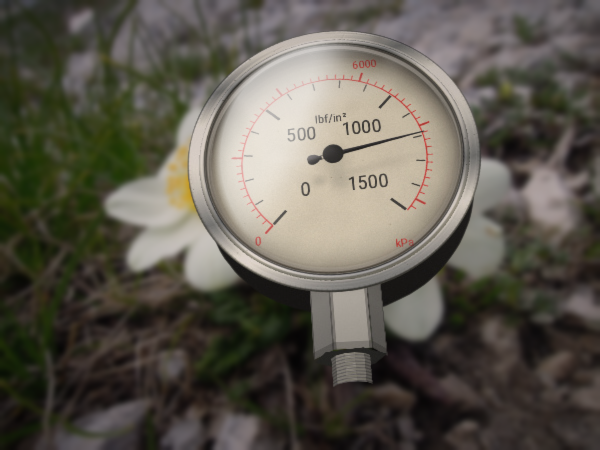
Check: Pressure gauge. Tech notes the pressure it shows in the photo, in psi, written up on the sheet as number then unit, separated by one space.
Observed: 1200 psi
